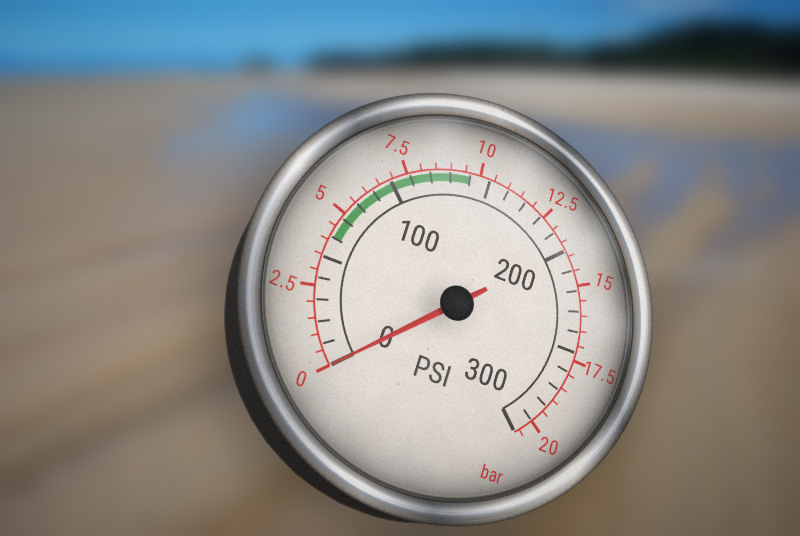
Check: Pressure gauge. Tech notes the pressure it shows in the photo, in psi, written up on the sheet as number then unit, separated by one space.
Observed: 0 psi
